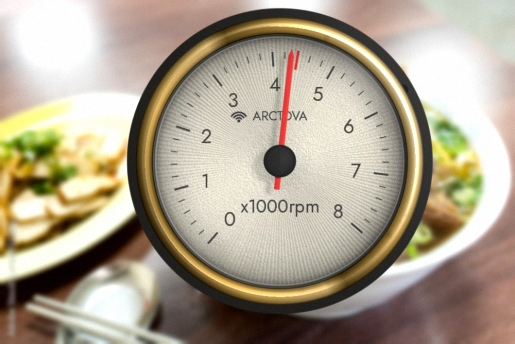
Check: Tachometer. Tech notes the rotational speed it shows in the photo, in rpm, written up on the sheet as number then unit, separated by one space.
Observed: 4300 rpm
